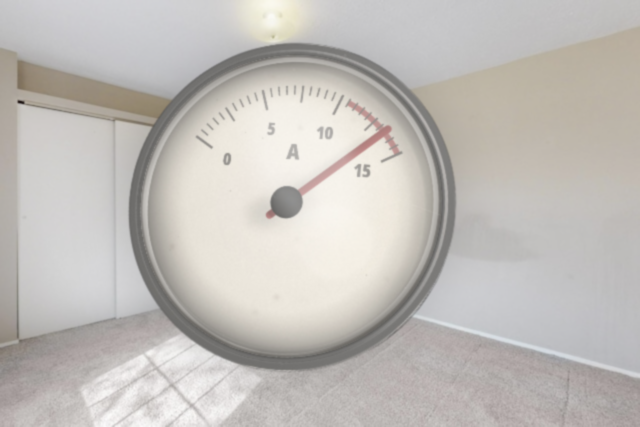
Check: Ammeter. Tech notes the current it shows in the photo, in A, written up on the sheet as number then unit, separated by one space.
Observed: 13.5 A
